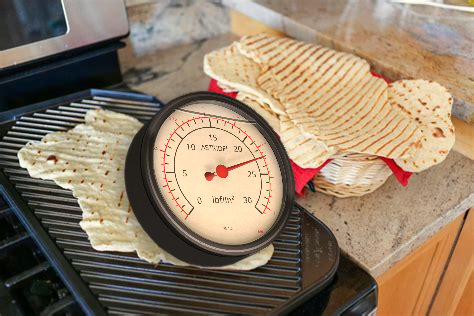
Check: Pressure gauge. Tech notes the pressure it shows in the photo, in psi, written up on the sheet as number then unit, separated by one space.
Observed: 23 psi
